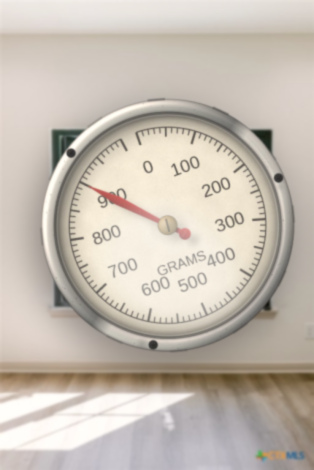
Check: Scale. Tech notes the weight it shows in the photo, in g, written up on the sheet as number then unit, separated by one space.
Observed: 900 g
